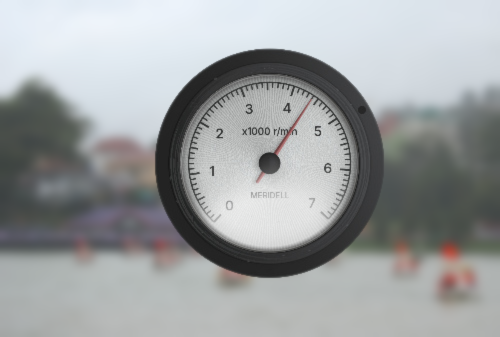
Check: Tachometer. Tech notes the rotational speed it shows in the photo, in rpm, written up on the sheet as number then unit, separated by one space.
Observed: 4400 rpm
